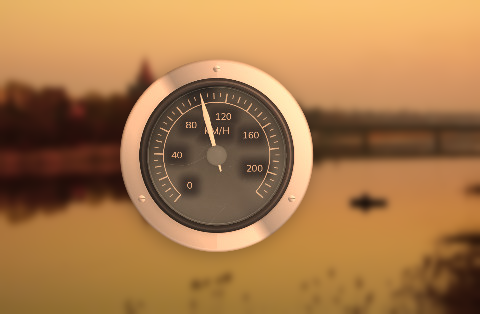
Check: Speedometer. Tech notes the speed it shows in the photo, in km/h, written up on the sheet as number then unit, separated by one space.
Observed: 100 km/h
